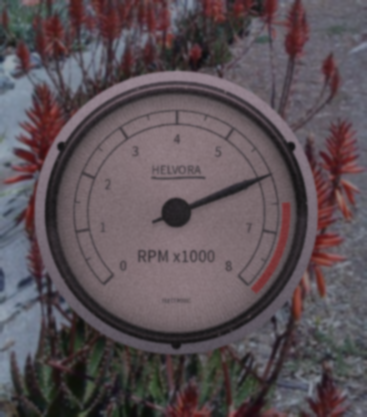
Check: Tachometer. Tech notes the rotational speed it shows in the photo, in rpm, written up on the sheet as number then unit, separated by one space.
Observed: 6000 rpm
